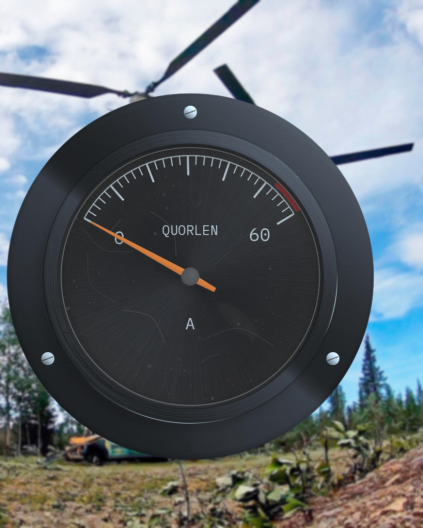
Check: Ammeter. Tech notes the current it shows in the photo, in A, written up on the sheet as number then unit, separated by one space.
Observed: 0 A
